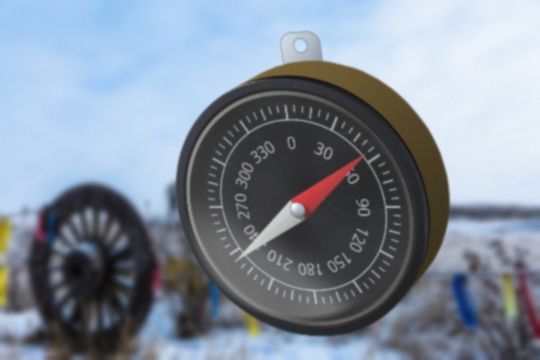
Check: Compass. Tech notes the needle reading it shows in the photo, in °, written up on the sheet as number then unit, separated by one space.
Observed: 55 °
